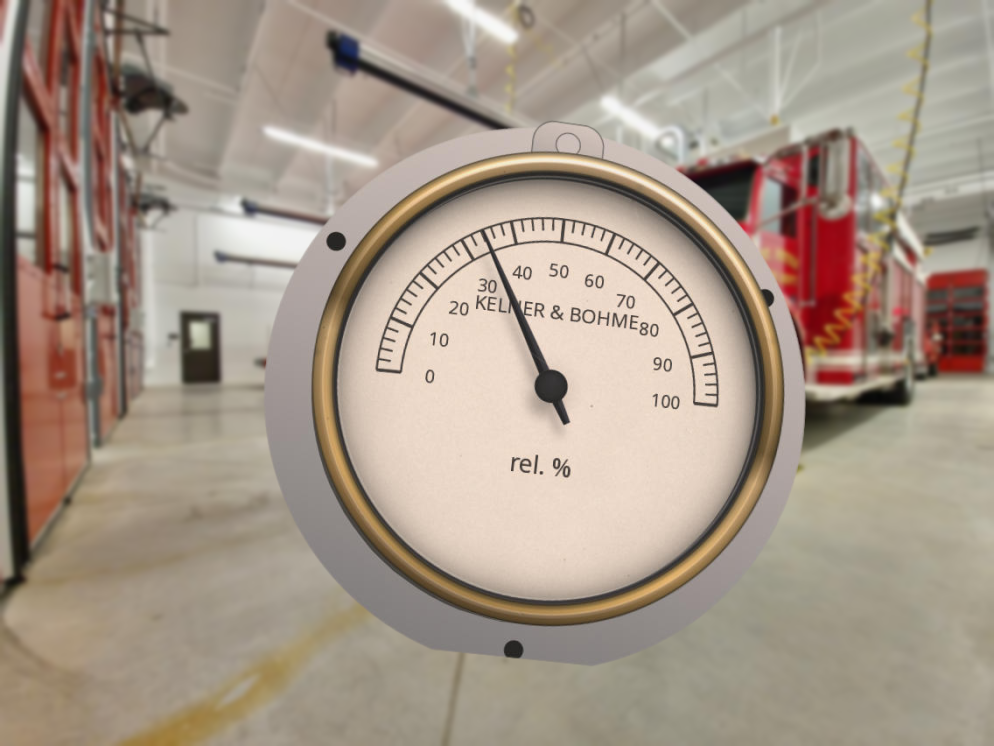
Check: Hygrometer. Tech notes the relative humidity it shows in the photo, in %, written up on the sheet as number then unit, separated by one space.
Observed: 34 %
